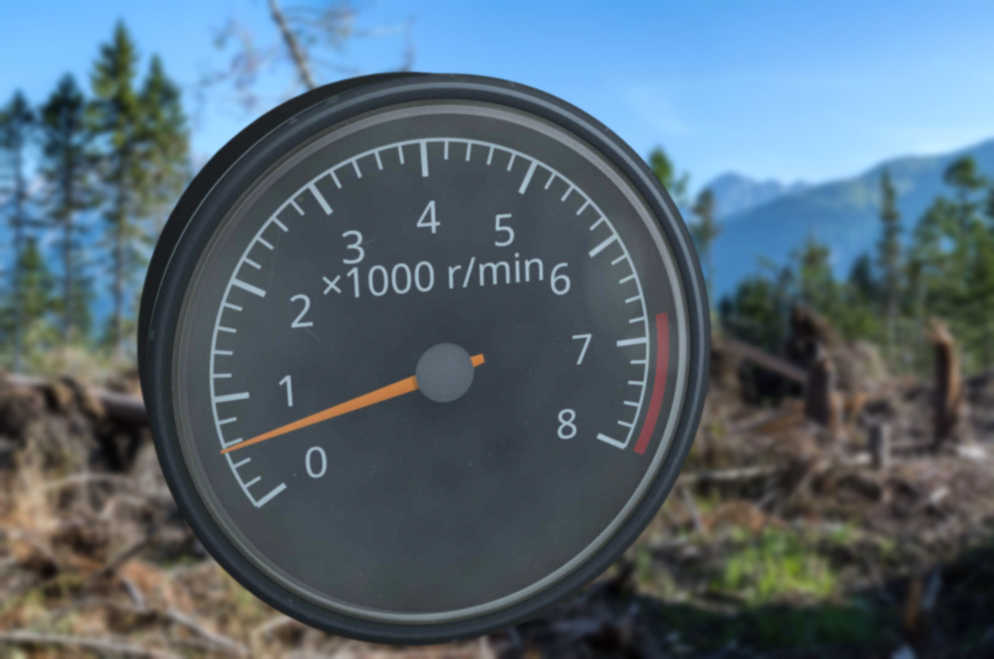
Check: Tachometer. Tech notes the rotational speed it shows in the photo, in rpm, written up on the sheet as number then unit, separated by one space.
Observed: 600 rpm
